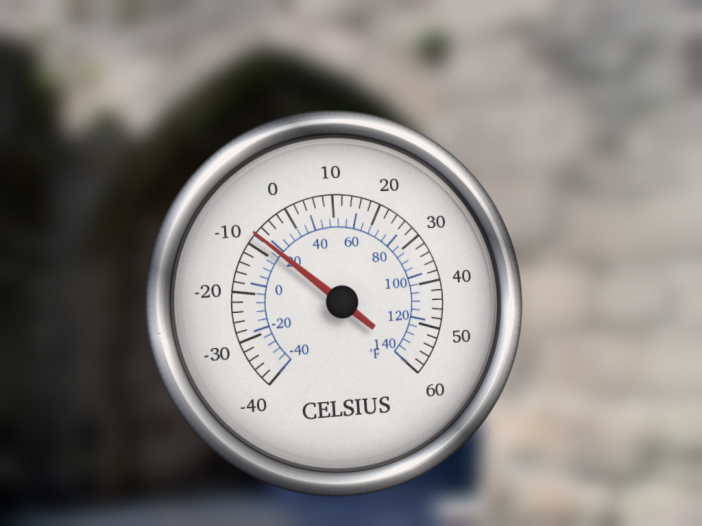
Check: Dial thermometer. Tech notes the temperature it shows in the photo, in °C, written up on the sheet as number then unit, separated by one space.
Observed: -8 °C
